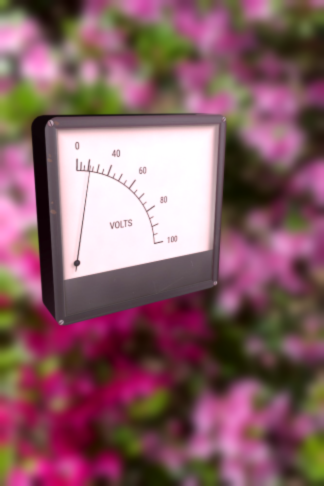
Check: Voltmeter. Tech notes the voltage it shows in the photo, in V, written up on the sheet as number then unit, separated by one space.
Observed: 20 V
